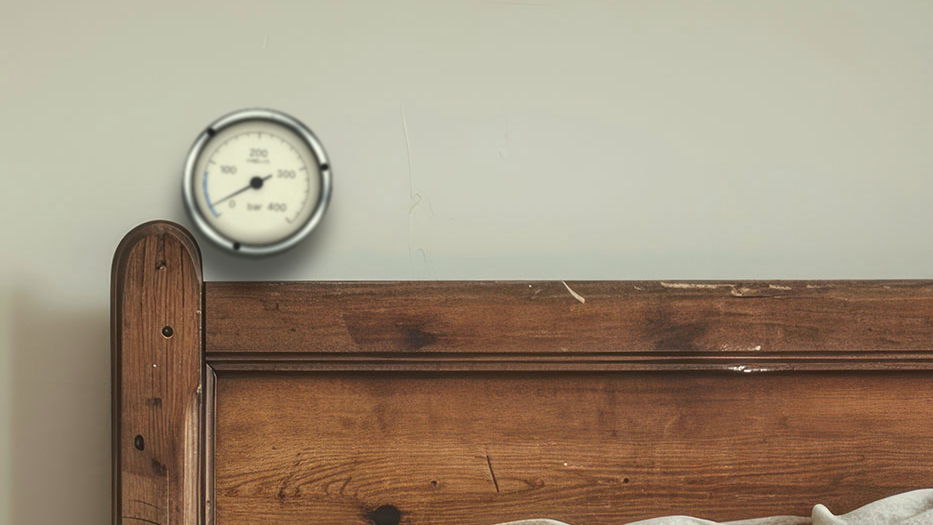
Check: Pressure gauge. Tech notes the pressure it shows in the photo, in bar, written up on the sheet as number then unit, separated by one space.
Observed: 20 bar
